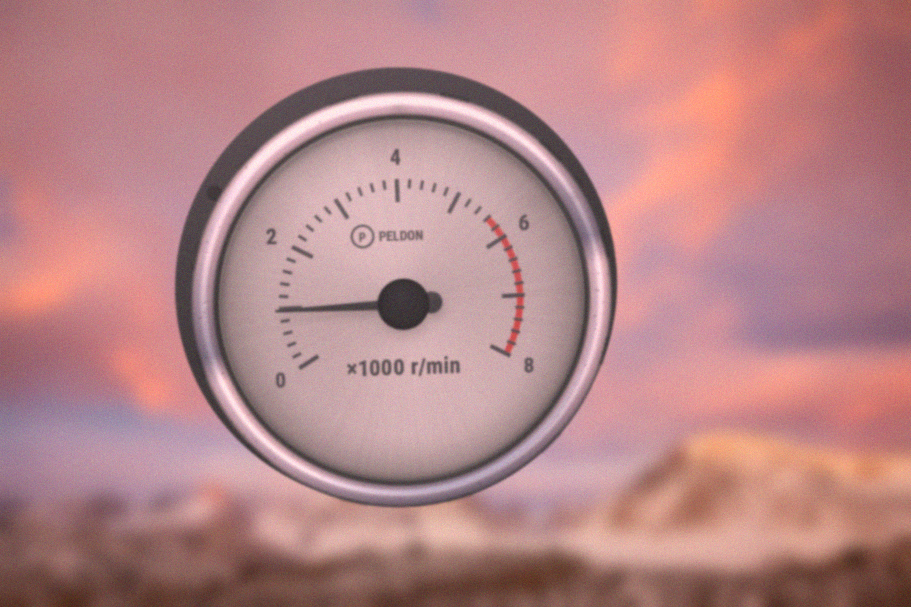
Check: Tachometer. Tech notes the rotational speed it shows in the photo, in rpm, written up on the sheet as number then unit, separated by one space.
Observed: 1000 rpm
